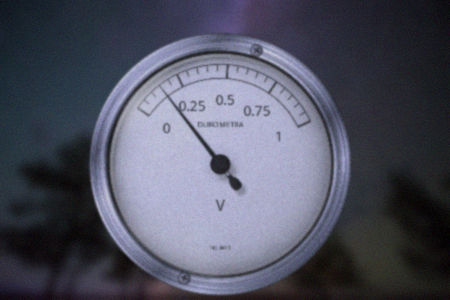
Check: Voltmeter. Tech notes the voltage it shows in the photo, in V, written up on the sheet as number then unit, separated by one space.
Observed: 0.15 V
